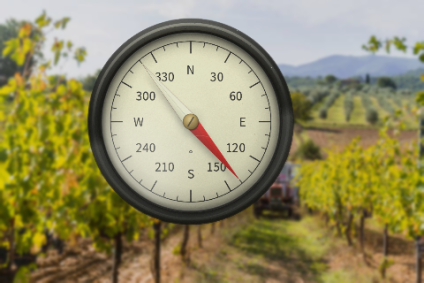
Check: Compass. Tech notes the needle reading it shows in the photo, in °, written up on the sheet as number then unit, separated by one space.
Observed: 140 °
